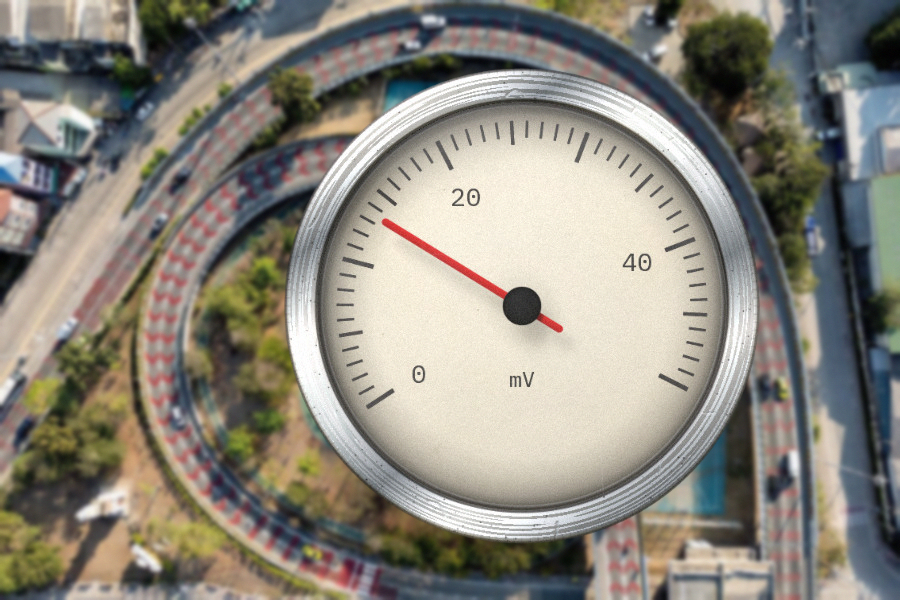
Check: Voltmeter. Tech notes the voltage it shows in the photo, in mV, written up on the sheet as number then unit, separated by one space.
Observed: 13.5 mV
